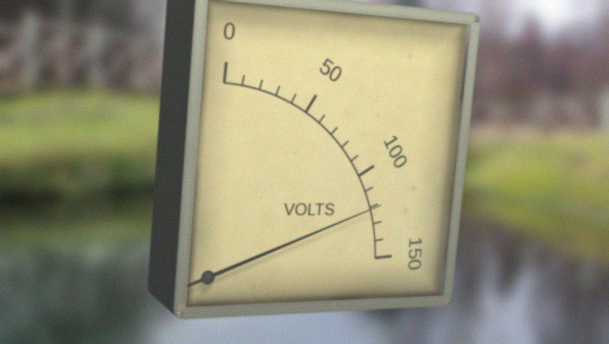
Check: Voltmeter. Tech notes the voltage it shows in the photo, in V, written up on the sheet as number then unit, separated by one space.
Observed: 120 V
